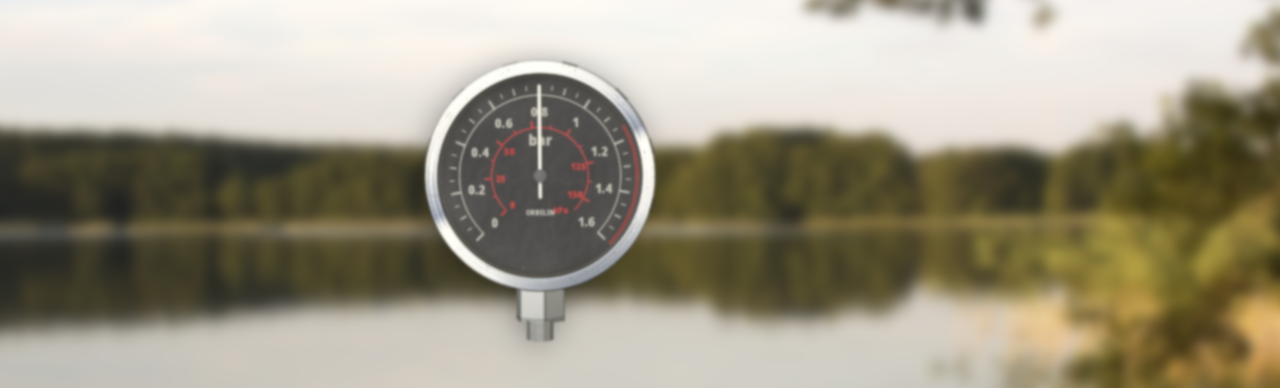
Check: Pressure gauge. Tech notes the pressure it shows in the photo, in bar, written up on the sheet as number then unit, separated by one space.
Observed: 0.8 bar
